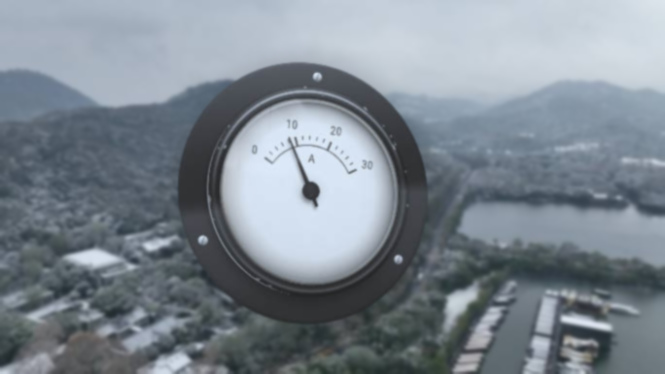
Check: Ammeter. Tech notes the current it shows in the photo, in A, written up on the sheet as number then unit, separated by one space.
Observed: 8 A
